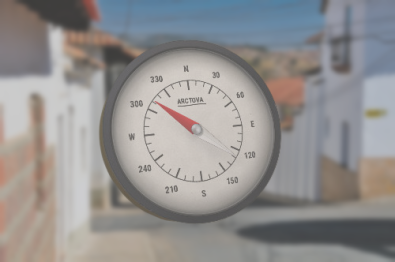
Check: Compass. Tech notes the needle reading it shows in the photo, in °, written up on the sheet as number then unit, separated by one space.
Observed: 310 °
